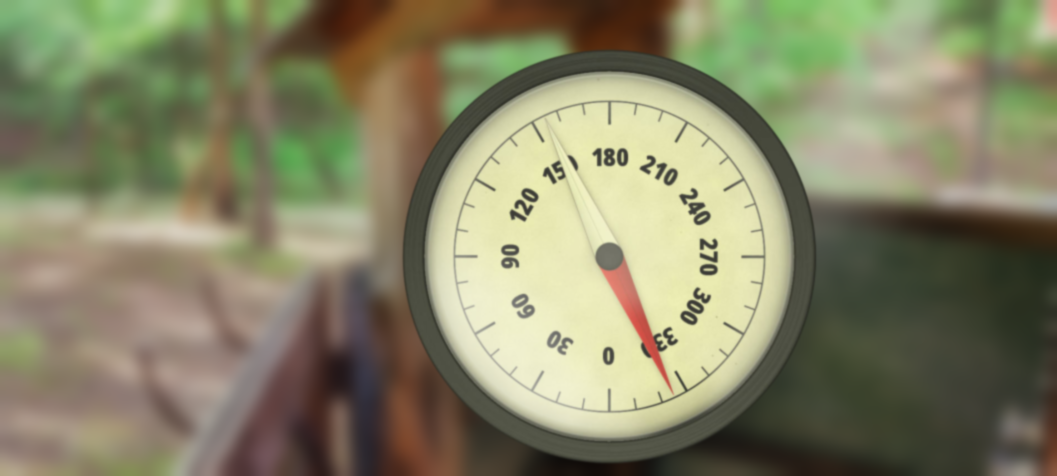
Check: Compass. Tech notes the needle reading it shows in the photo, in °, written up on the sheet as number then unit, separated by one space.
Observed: 335 °
